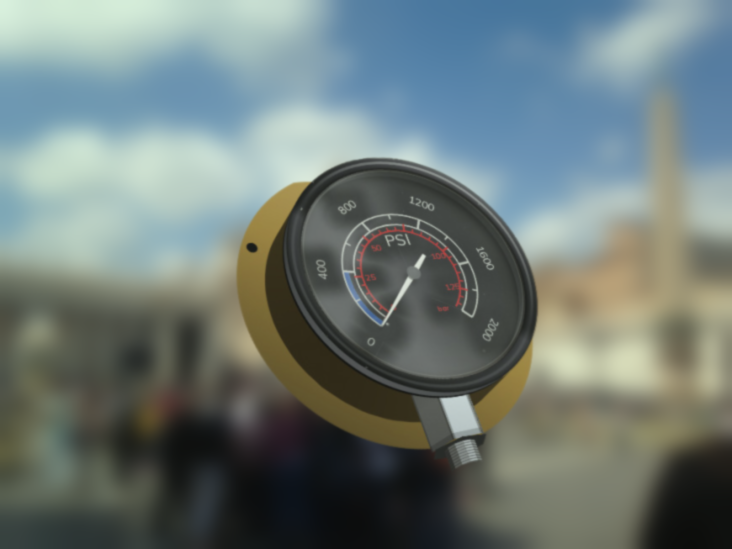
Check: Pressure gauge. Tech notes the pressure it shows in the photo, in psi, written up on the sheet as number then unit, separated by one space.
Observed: 0 psi
